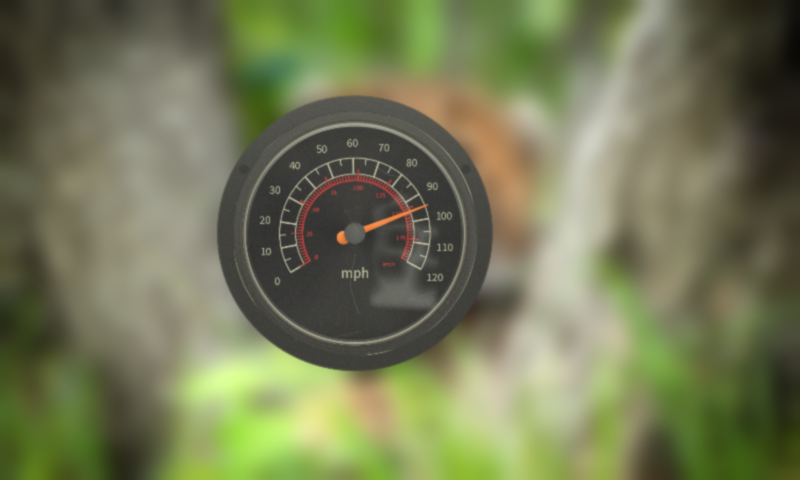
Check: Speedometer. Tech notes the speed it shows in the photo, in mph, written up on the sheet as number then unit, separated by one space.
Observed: 95 mph
